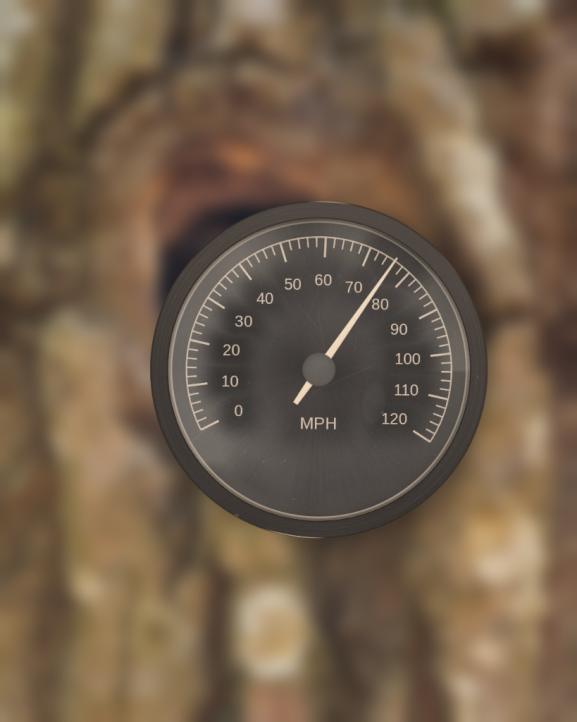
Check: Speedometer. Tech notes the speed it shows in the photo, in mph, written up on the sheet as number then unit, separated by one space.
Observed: 76 mph
